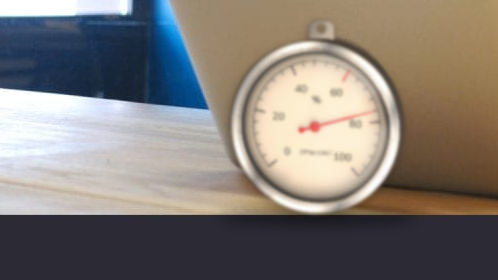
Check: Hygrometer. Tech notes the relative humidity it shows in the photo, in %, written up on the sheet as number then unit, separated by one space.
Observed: 76 %
